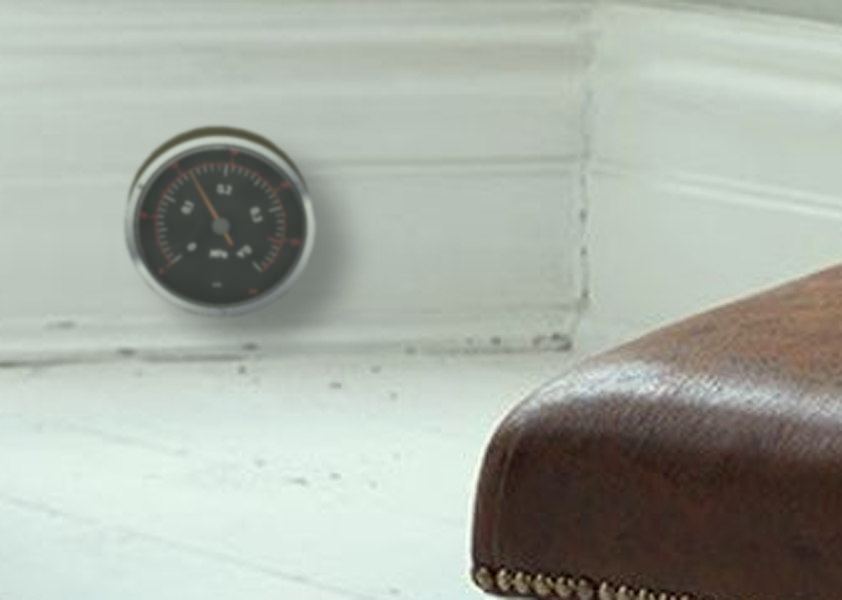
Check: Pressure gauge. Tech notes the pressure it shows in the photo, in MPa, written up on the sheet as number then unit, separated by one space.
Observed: 0.15 MPa
